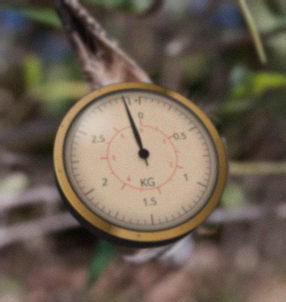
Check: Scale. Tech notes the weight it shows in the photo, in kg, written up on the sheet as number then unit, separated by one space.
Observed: 2.95 kg
